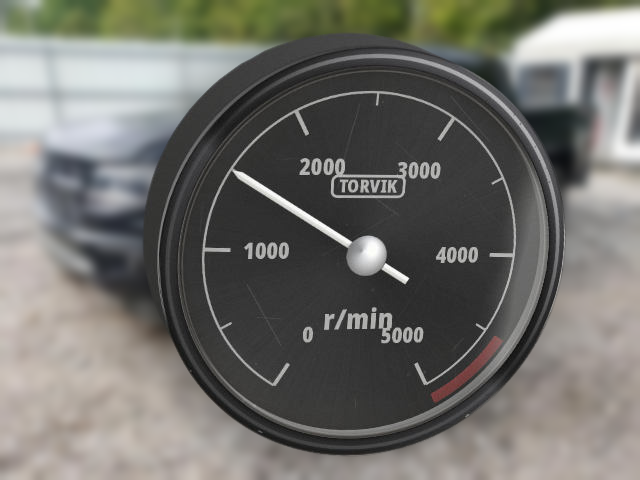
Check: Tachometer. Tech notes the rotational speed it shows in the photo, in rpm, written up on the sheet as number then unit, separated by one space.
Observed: 1500 rpm
